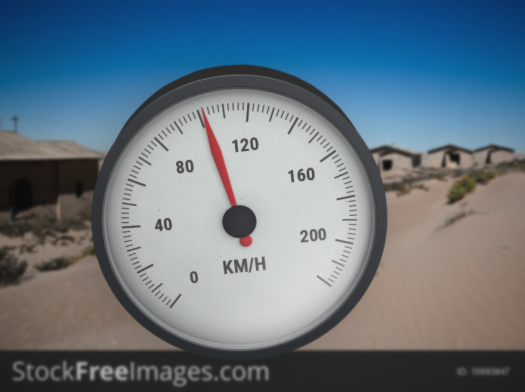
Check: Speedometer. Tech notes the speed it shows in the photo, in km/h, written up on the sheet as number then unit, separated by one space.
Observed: 102 km/h
